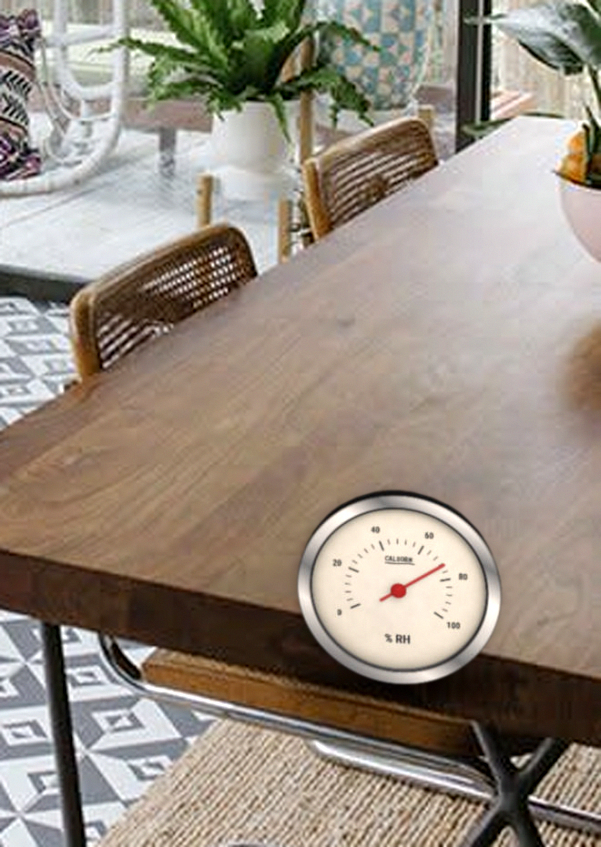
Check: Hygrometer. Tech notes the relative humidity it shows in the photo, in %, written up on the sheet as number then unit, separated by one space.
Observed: 72 %
